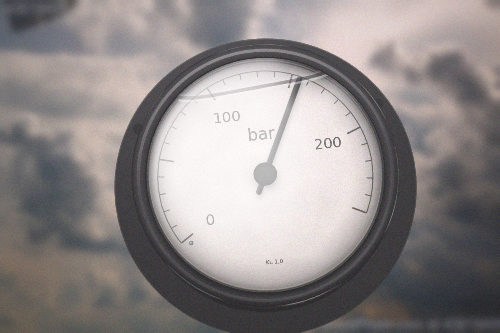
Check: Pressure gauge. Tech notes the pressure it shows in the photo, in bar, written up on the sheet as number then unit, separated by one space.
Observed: 155 bar
